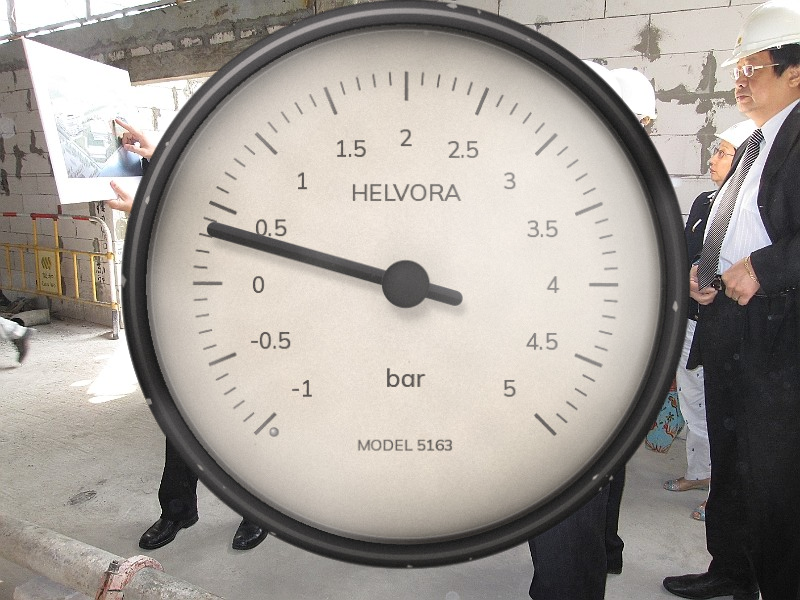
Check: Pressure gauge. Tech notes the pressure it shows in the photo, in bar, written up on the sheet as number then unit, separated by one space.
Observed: 0.35 bar
